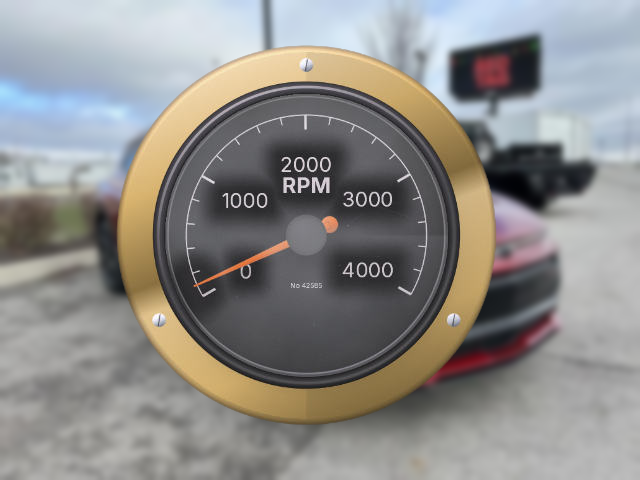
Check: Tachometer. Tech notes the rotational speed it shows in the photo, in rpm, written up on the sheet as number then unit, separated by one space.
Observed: 100 rpm
